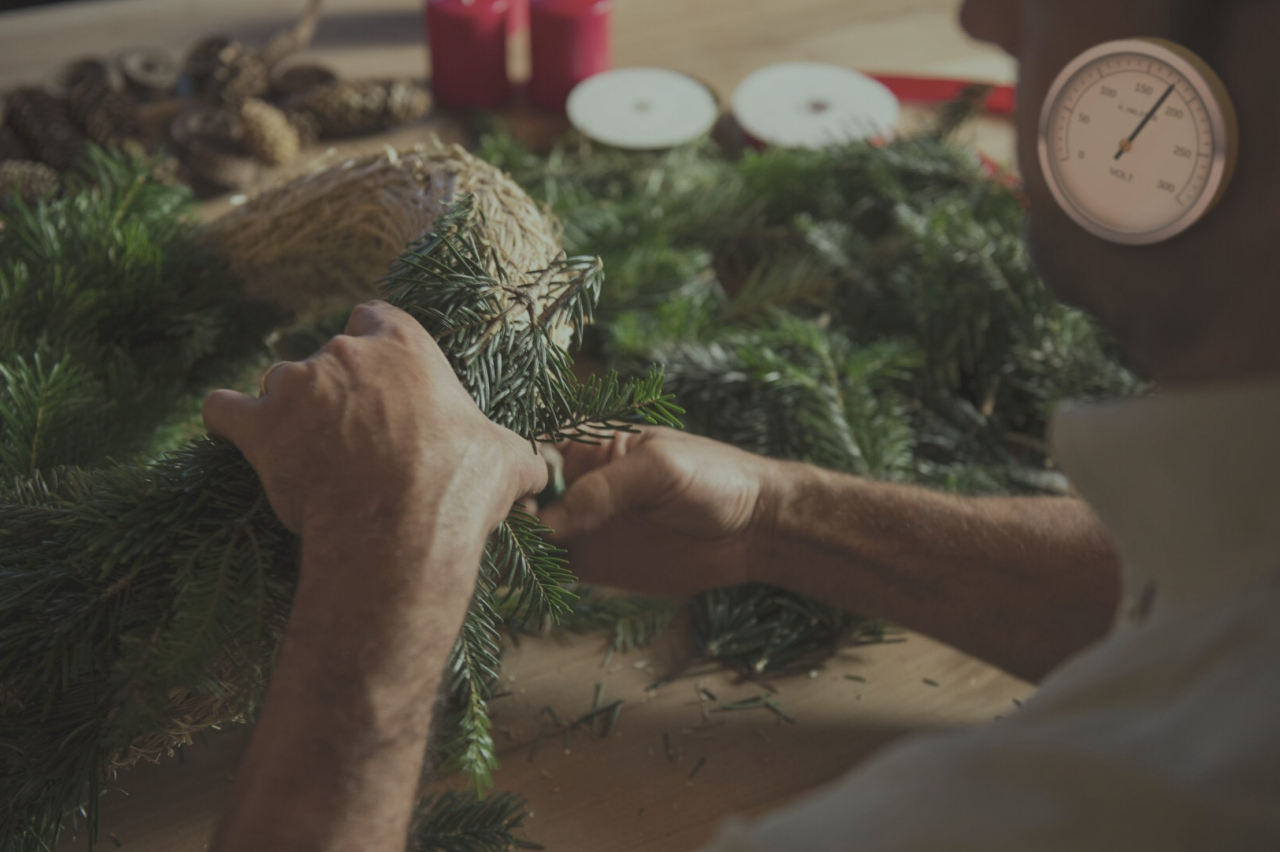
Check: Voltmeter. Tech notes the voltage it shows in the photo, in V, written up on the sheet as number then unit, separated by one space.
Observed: 180 V
